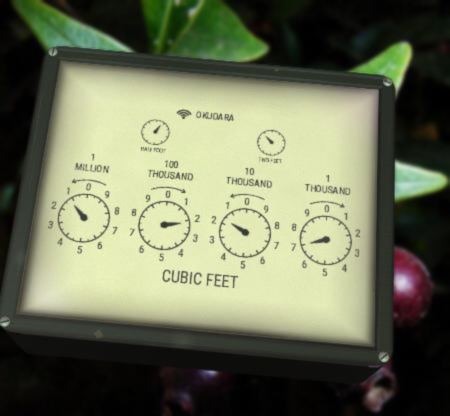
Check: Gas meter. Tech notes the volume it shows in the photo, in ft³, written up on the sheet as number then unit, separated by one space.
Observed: 121700 ft³
